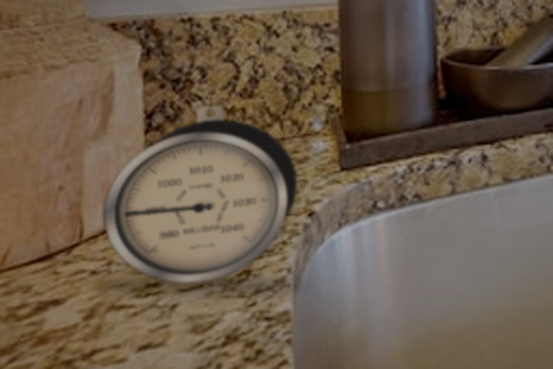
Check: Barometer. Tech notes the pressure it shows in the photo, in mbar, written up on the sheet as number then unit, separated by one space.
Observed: 990 mbar
